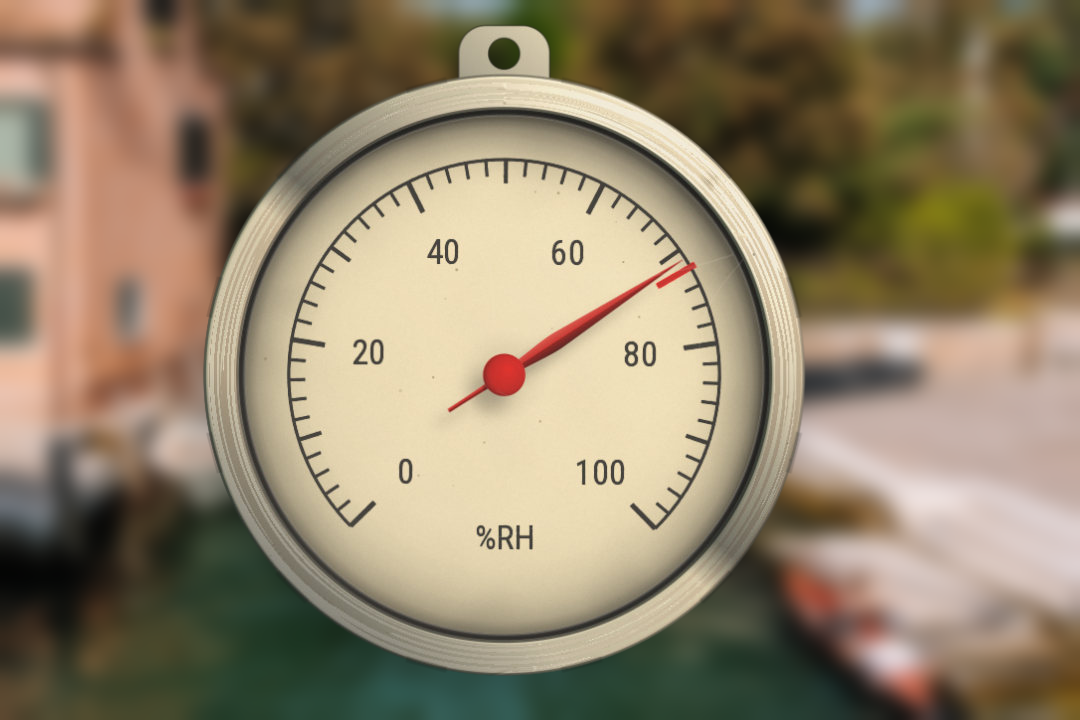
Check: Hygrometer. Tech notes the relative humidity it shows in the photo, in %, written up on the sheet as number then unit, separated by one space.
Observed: 71 %
